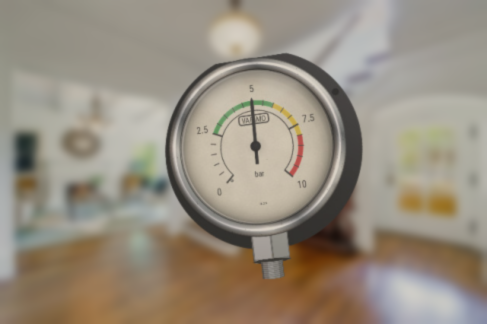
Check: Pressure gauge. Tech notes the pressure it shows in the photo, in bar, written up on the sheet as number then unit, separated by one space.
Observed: 5 bar
